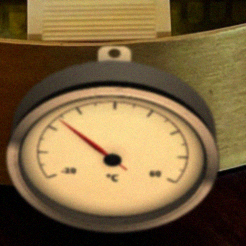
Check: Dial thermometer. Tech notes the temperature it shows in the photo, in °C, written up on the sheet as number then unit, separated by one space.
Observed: 5 °C
